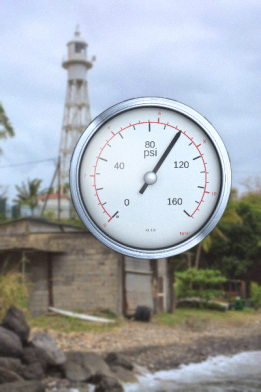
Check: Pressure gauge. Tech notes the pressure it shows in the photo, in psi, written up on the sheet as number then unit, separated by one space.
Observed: 100 psi
